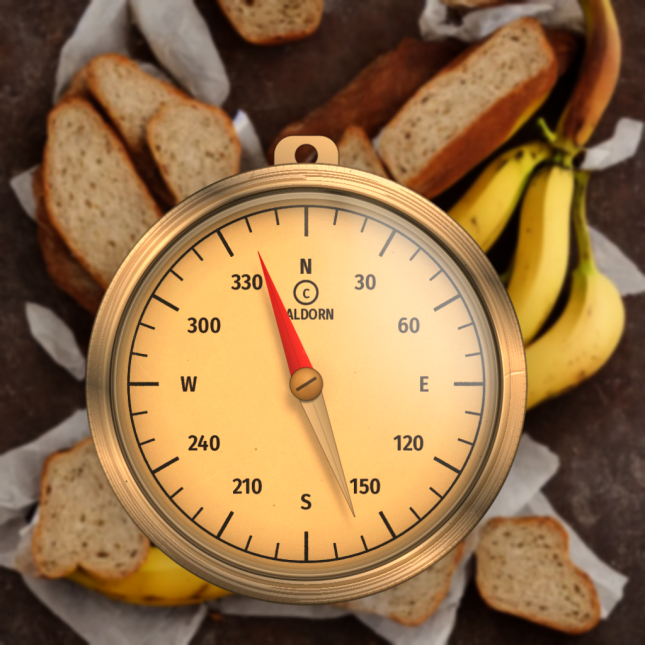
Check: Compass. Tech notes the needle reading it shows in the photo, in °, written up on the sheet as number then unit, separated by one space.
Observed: 340 °
